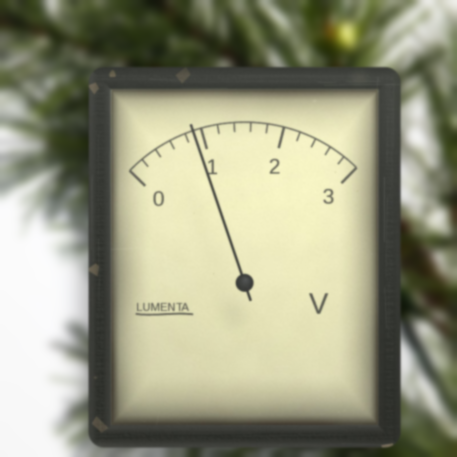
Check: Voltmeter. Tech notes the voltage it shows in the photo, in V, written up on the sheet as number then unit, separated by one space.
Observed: 0.9 V
